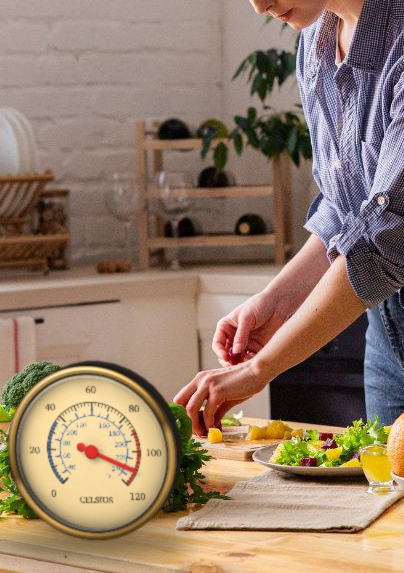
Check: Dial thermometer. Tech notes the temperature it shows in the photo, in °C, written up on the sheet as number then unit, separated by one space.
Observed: 110 °C
